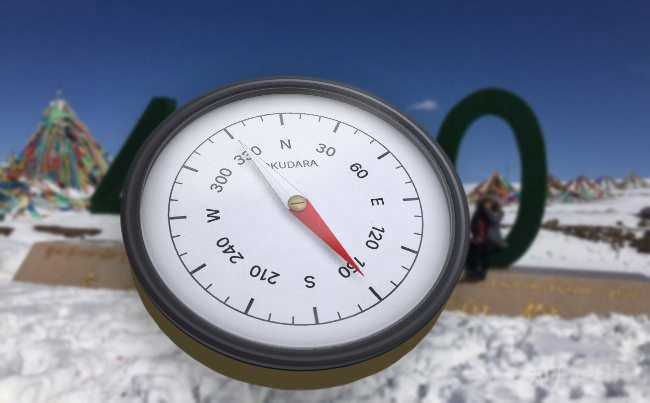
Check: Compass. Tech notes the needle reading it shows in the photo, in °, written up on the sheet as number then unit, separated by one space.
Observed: 150 °
